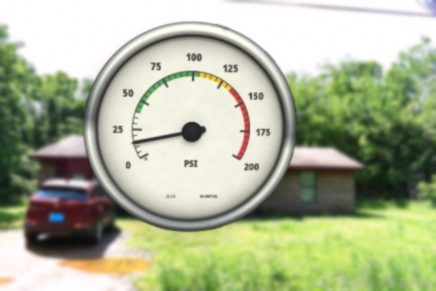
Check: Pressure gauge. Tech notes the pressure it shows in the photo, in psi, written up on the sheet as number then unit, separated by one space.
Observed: 15 psi
